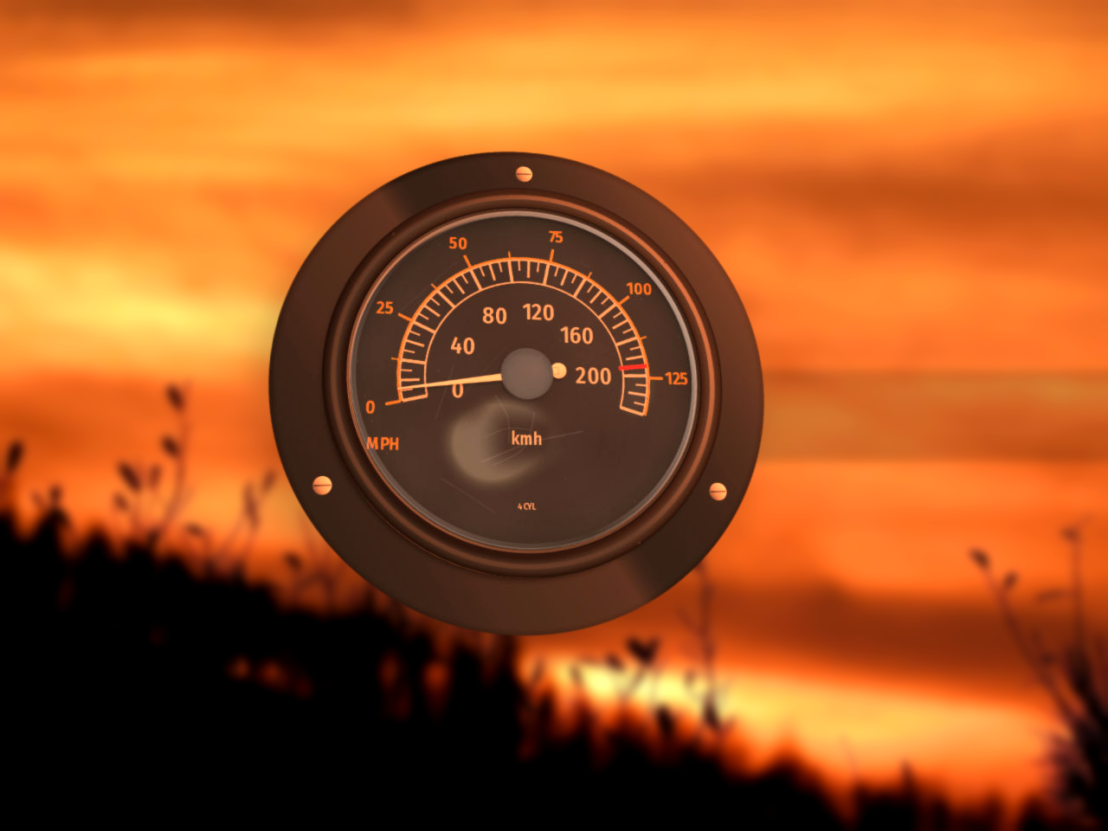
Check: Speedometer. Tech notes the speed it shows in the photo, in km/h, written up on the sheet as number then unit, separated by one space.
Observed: 5 km/h
